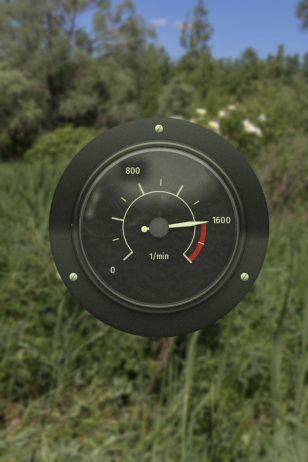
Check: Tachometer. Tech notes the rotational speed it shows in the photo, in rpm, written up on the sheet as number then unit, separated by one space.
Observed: 1600 rpm
